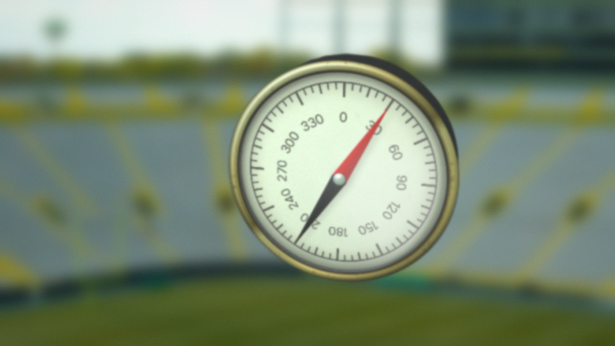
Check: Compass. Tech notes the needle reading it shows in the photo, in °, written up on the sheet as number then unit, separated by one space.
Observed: 30 °
